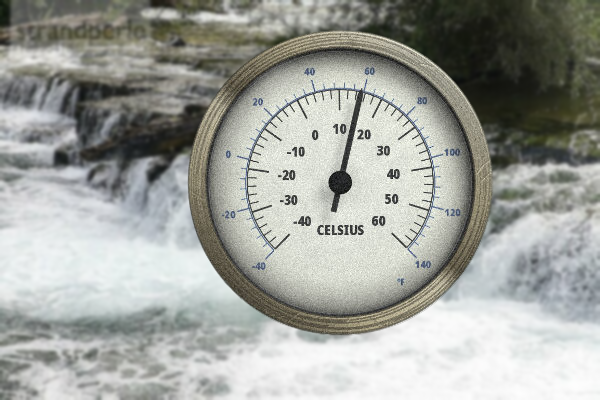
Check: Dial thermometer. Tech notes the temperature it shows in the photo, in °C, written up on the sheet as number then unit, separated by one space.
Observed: 15 °C
